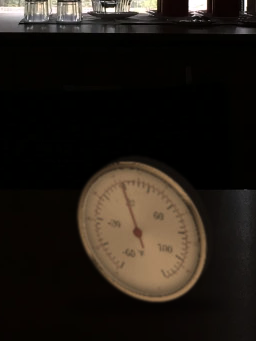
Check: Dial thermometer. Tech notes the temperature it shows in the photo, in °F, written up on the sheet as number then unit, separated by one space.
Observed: 20 °F
